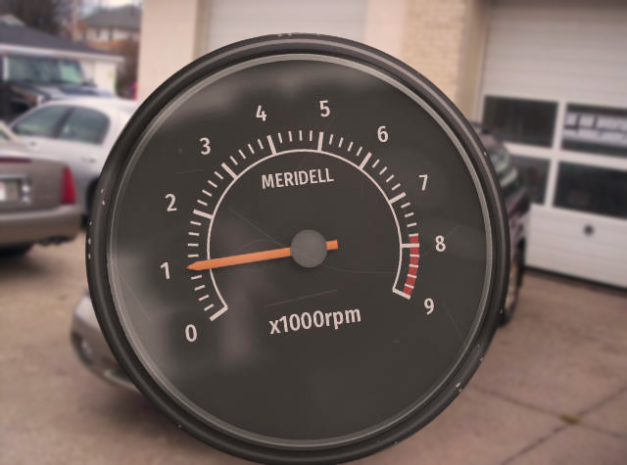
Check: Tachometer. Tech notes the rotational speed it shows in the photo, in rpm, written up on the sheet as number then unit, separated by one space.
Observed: 1000 rpm
